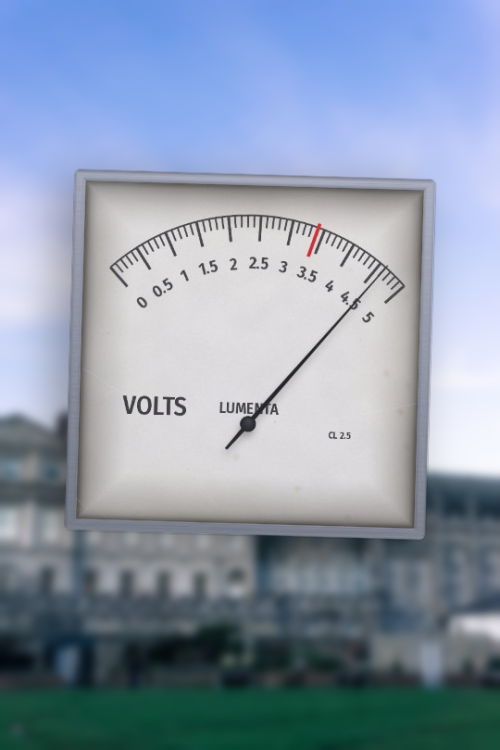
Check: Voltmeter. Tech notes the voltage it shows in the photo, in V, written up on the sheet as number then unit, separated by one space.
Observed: 4.6 V
